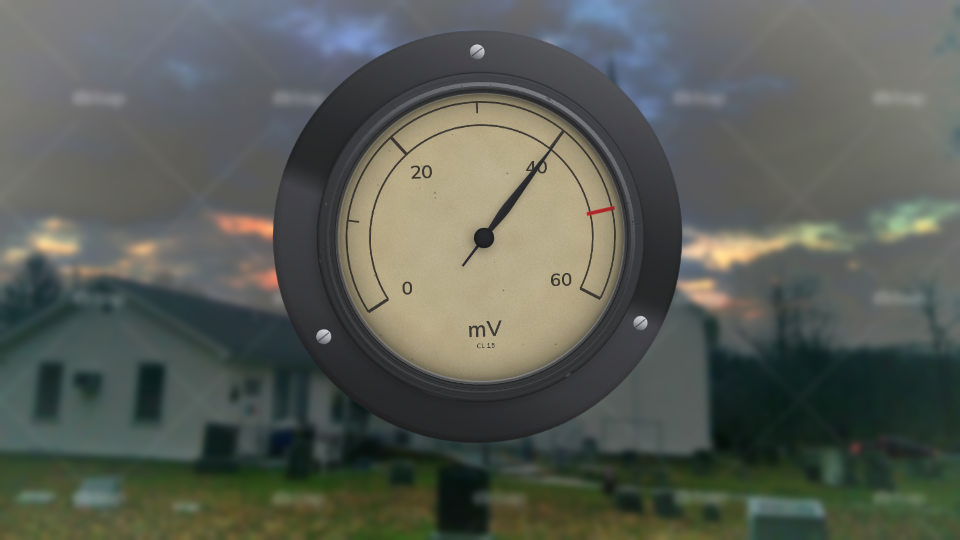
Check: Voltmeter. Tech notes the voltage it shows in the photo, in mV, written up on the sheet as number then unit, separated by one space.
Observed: 40 mV
